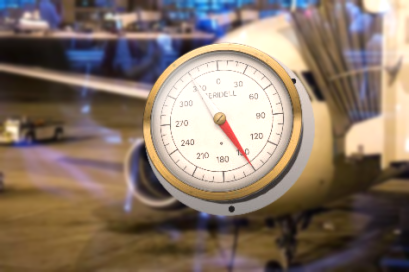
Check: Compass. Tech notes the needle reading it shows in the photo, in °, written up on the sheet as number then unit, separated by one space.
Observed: 150 °
